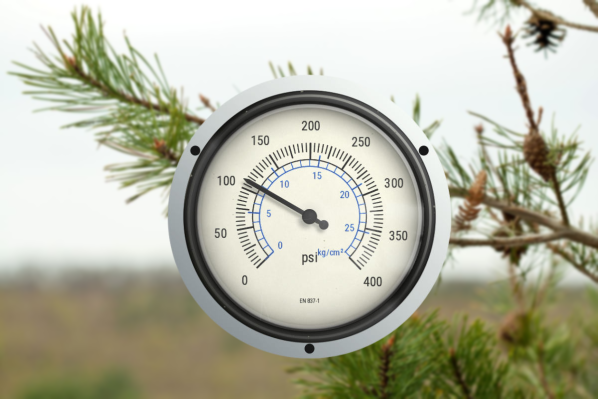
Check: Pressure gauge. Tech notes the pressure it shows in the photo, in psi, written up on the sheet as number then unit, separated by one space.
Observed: 110 psi
